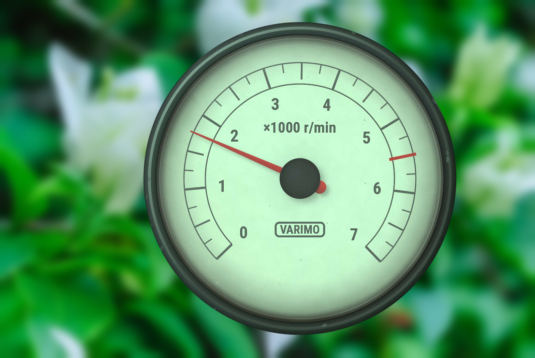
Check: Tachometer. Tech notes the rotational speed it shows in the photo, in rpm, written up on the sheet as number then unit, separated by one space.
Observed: 1750 rpm
